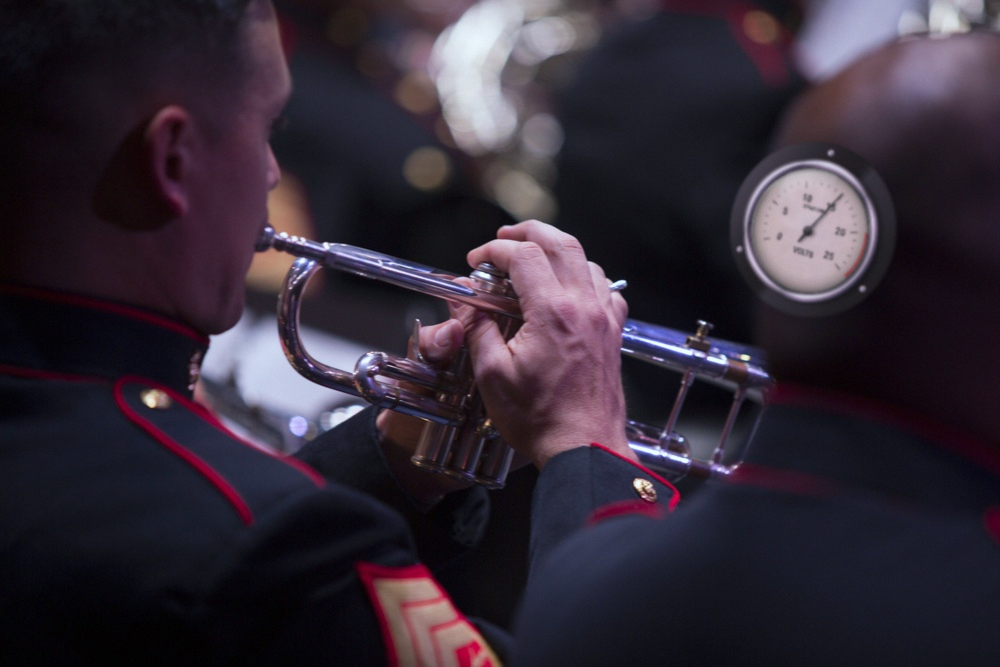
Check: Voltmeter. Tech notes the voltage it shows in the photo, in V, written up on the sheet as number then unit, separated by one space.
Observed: 15 V
